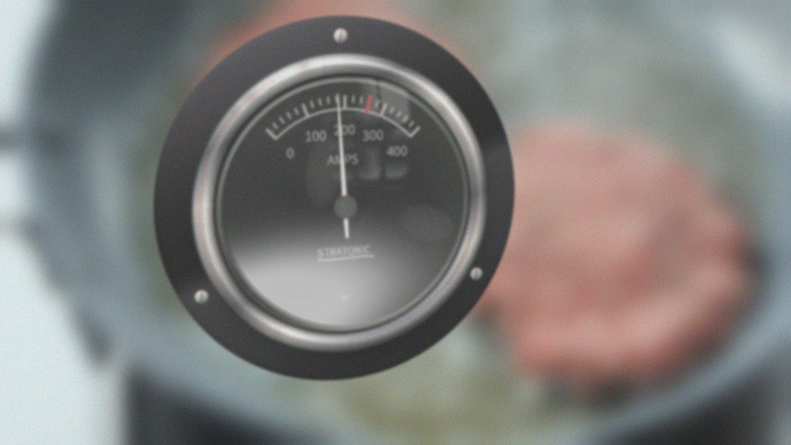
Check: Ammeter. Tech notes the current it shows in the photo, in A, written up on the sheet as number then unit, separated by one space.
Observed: 180 A
